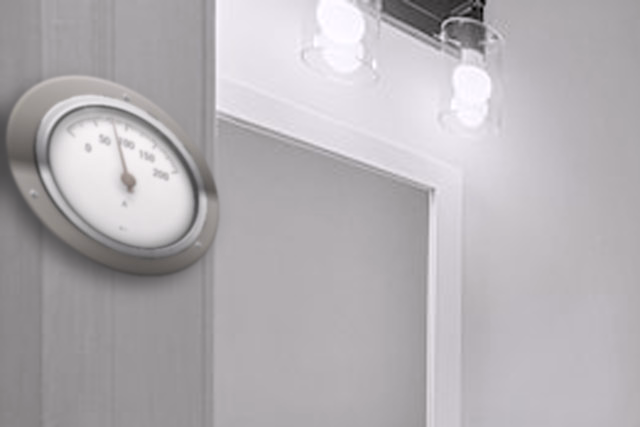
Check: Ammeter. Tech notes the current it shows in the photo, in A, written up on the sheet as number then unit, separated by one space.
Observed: 75 A
